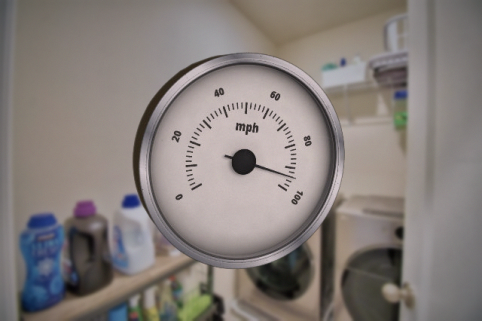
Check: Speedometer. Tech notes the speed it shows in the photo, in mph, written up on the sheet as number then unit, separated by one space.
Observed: 94 mph
